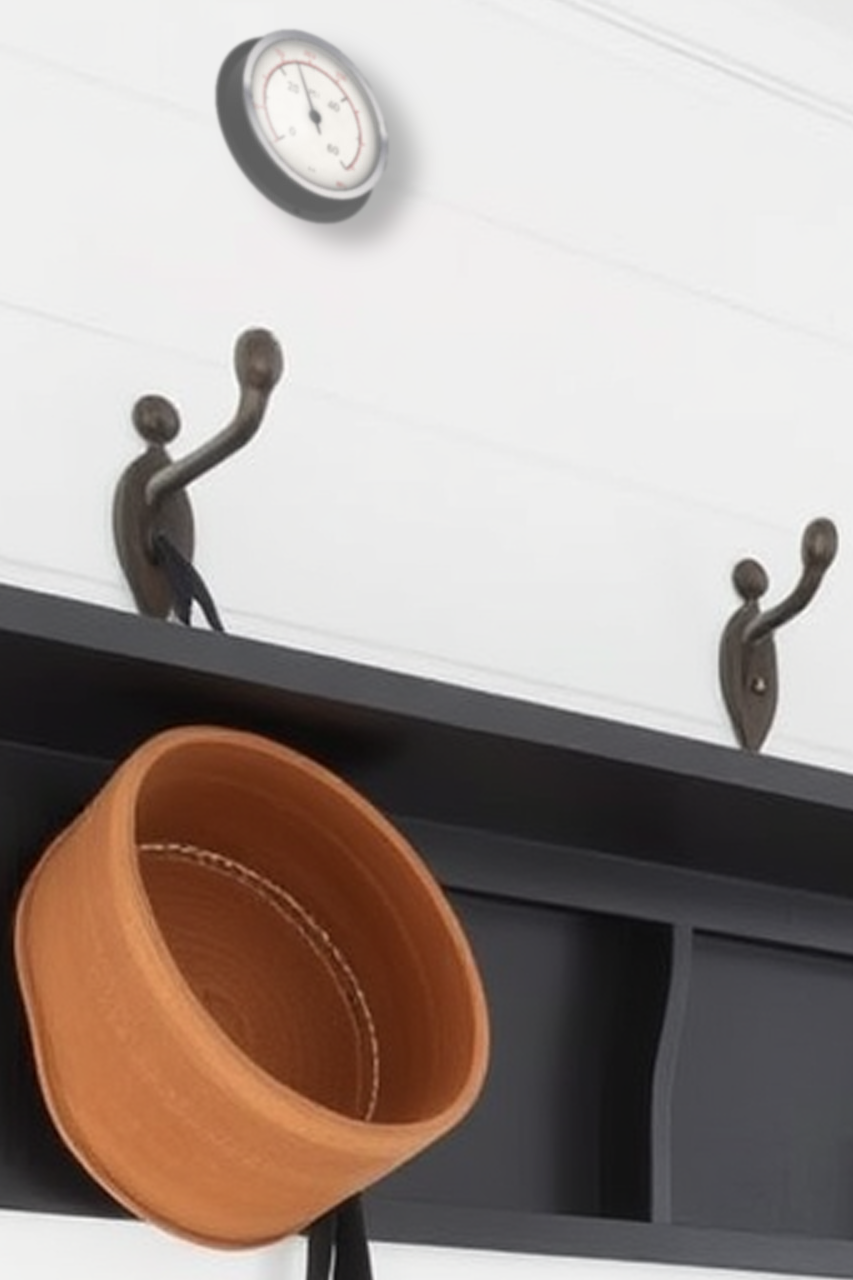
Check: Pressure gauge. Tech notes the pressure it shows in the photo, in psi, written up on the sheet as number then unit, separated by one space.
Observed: 25 psi
